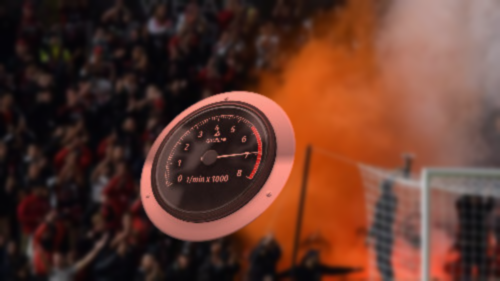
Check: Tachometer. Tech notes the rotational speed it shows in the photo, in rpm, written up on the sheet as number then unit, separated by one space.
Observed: 7000 rpm
